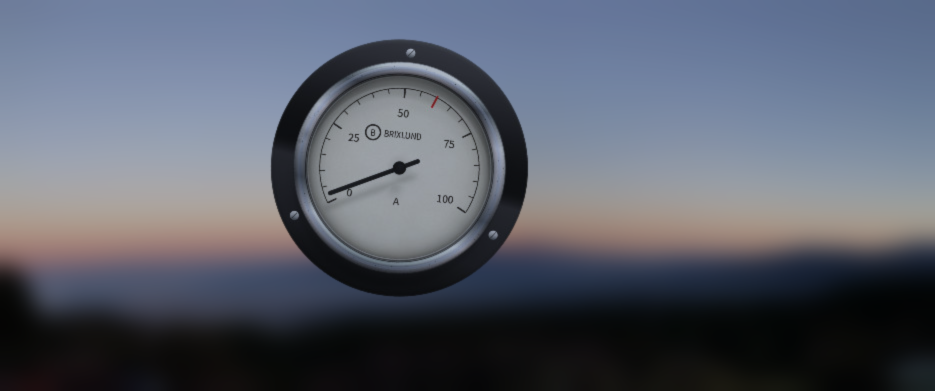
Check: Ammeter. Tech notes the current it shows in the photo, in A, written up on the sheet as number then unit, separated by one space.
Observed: 2.5 A
